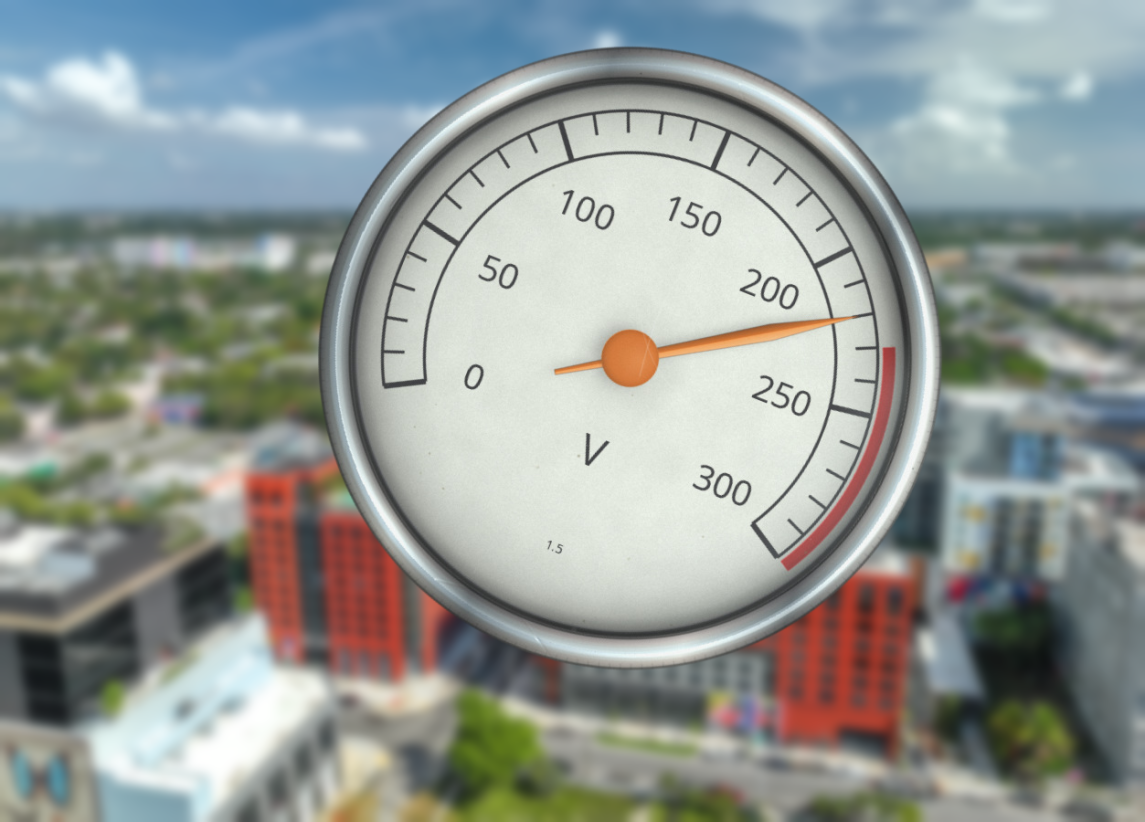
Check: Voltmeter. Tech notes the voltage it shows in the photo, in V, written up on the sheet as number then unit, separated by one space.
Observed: 220 V
